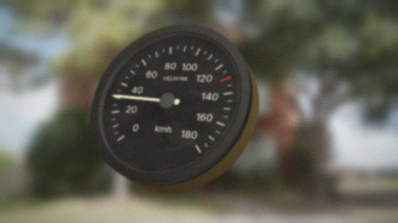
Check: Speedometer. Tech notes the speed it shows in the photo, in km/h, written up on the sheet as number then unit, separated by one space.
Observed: 30 km/h
